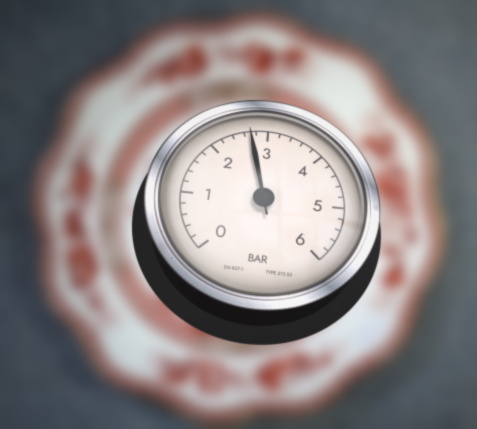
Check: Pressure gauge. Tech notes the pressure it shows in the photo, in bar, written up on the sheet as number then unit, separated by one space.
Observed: 2.7 bar
